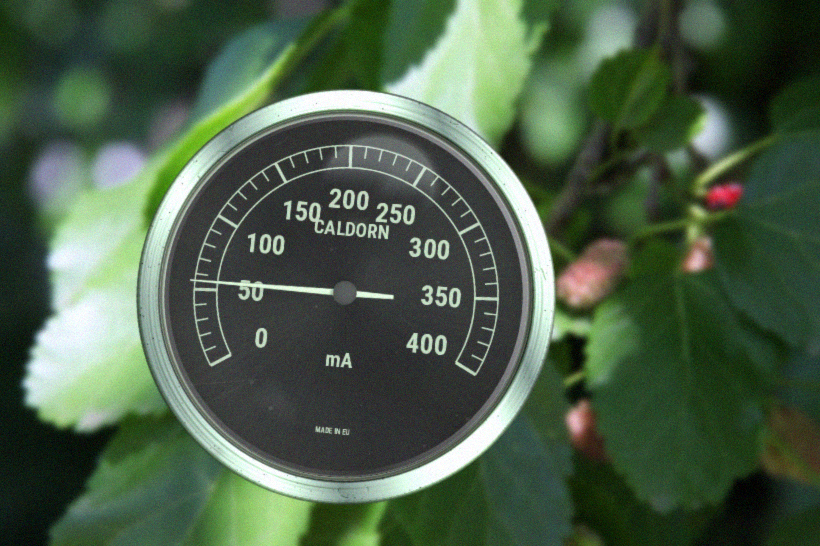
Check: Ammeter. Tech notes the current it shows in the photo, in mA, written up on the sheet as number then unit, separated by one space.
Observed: 55 mA
